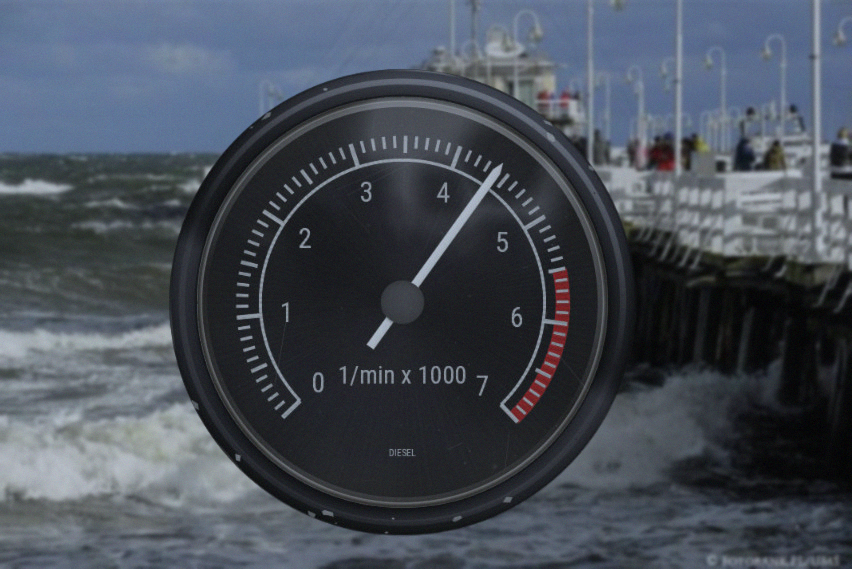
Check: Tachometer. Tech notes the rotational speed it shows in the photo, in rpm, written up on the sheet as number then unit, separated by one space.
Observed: 4400 rpm
